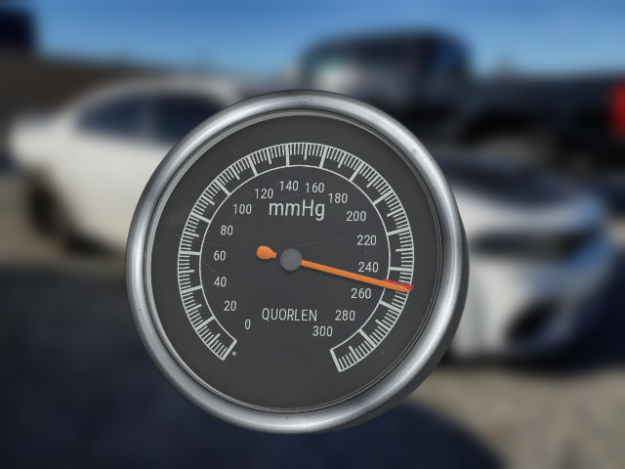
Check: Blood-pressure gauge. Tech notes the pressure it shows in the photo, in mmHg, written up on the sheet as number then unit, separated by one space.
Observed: 250 mmHg
